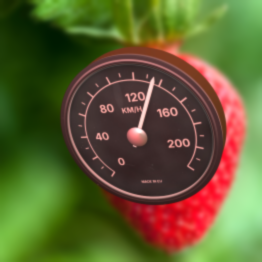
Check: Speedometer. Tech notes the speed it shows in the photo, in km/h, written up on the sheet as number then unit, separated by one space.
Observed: 135 km/h
